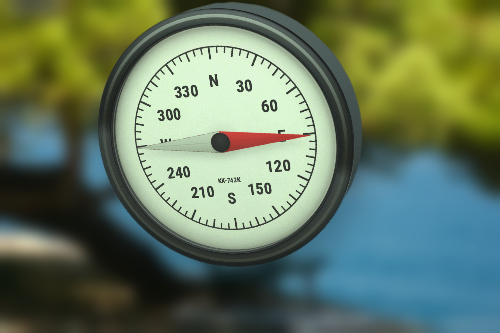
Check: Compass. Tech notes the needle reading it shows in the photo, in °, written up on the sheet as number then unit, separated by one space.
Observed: 90 °
